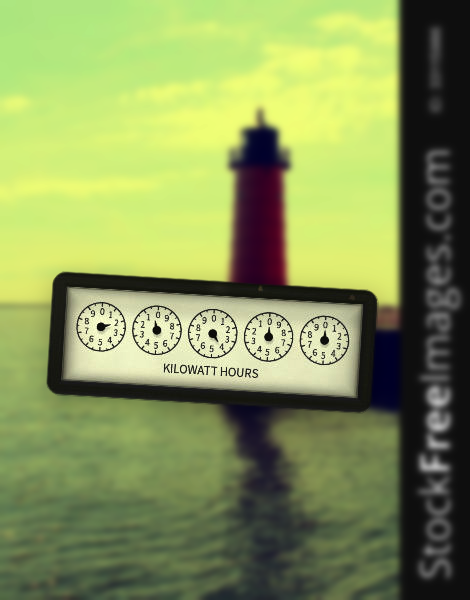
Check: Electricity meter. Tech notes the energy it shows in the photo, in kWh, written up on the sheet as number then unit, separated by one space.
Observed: 20400 kWh
